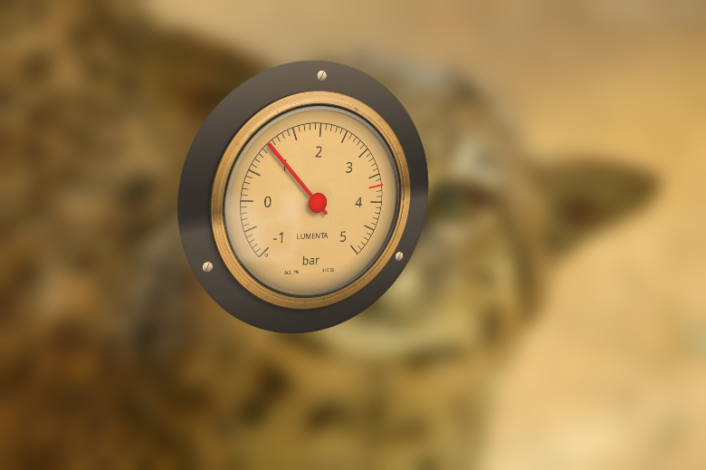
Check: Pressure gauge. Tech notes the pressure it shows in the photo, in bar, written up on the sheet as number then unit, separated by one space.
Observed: 1 bar
